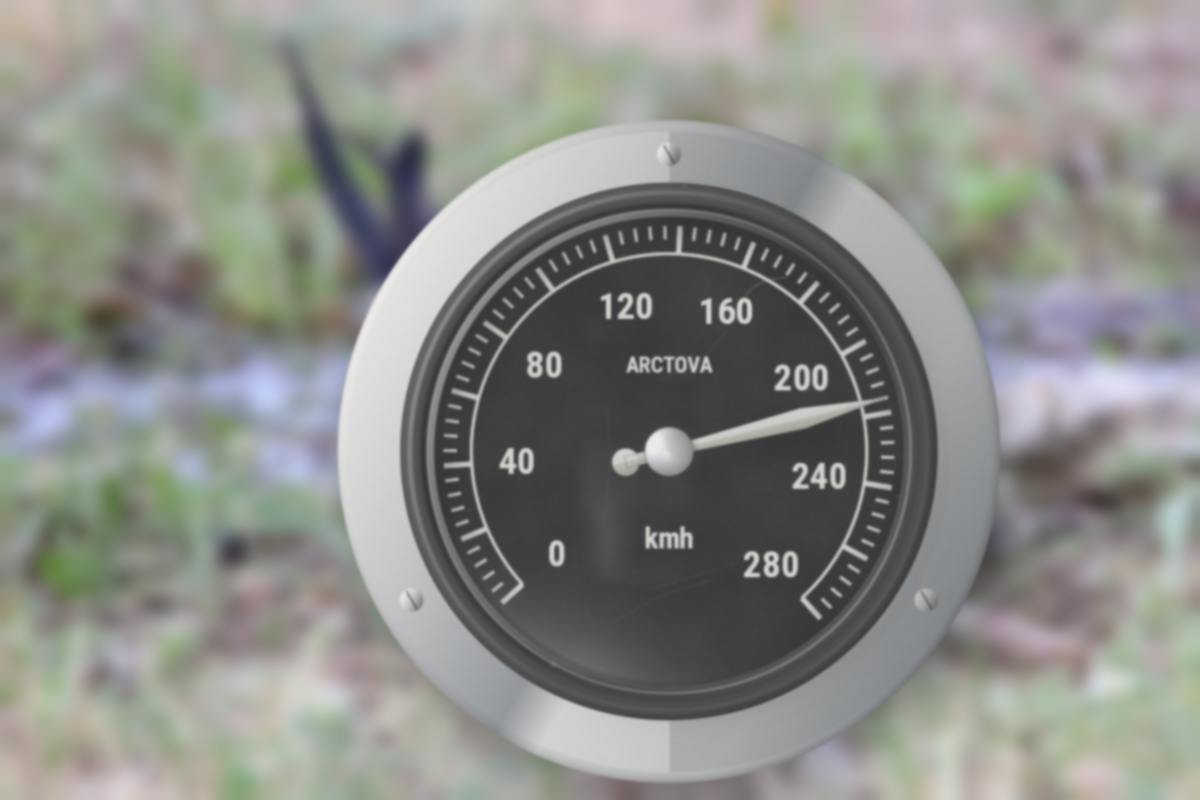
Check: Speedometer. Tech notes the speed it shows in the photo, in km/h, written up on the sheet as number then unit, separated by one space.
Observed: 216 km/h
